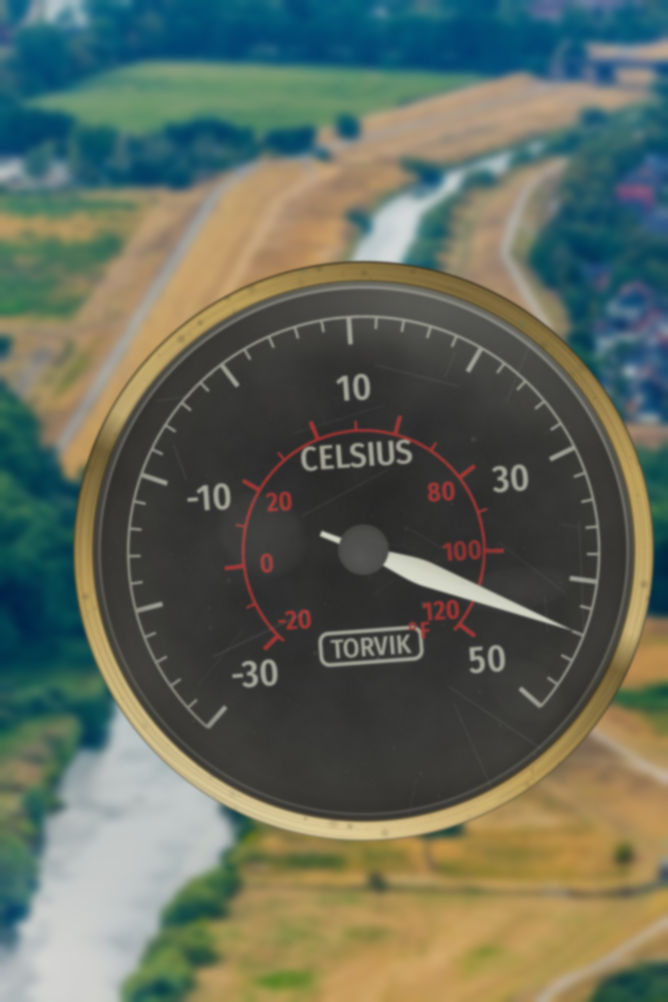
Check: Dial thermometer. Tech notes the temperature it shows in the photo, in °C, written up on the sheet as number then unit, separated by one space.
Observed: 44 °C
